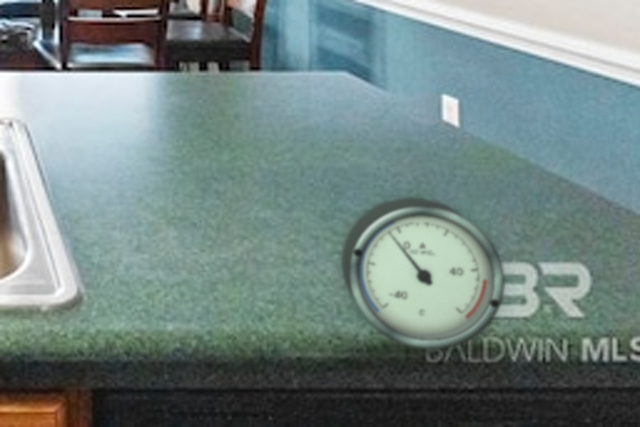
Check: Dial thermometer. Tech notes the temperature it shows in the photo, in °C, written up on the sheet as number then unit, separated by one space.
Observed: -4 °C
